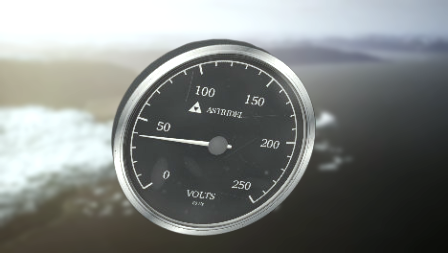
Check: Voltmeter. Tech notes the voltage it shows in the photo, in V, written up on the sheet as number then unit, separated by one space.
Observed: 40 V
